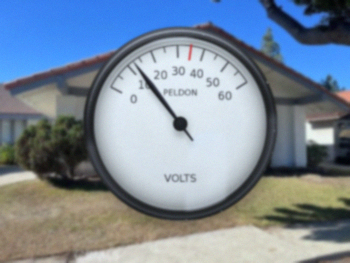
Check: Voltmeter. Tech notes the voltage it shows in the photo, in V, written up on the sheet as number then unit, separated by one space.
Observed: 12.5 V
